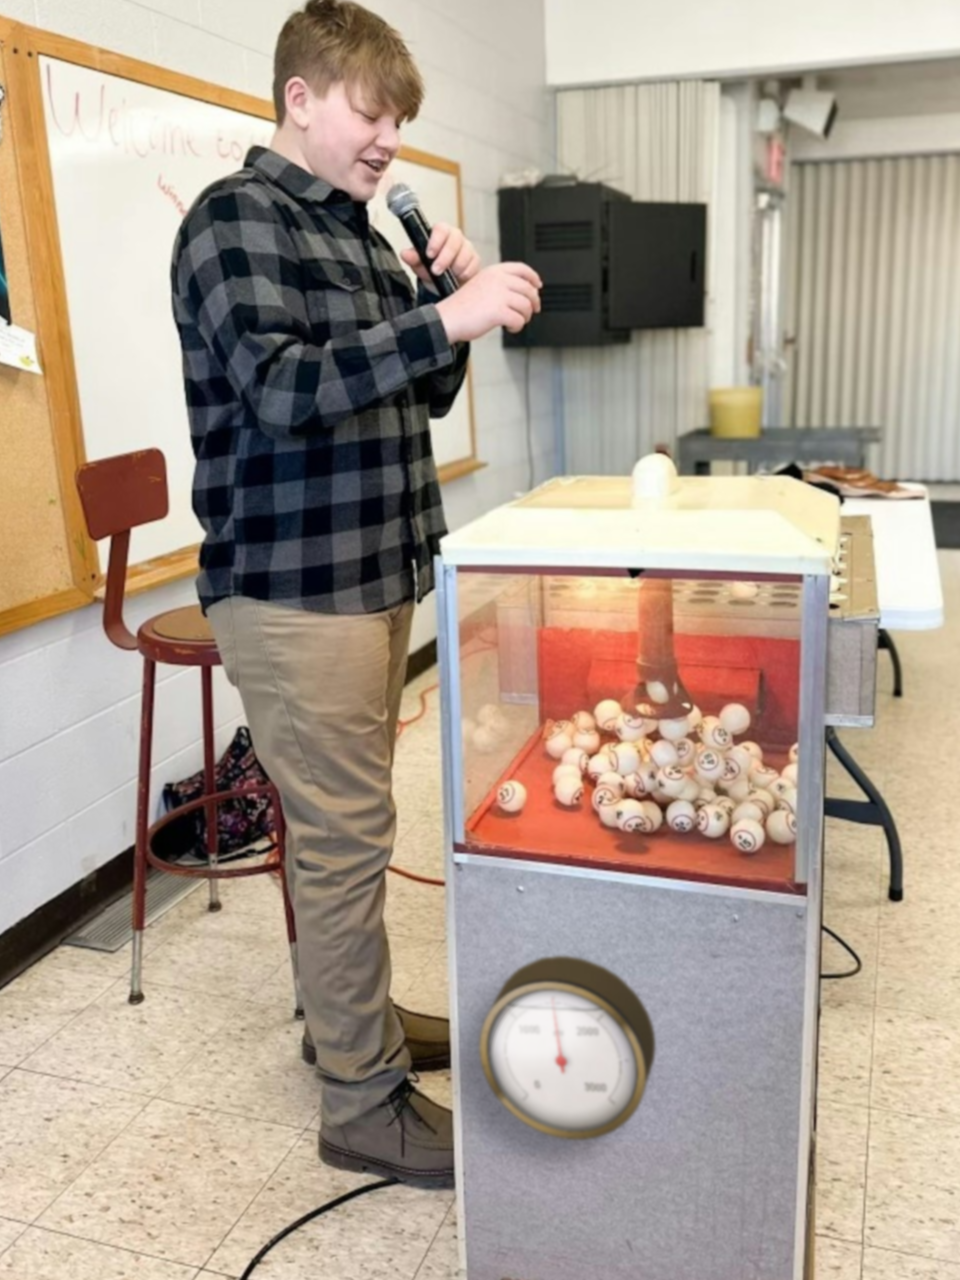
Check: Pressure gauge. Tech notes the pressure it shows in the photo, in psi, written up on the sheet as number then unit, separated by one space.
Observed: 1500 psi
